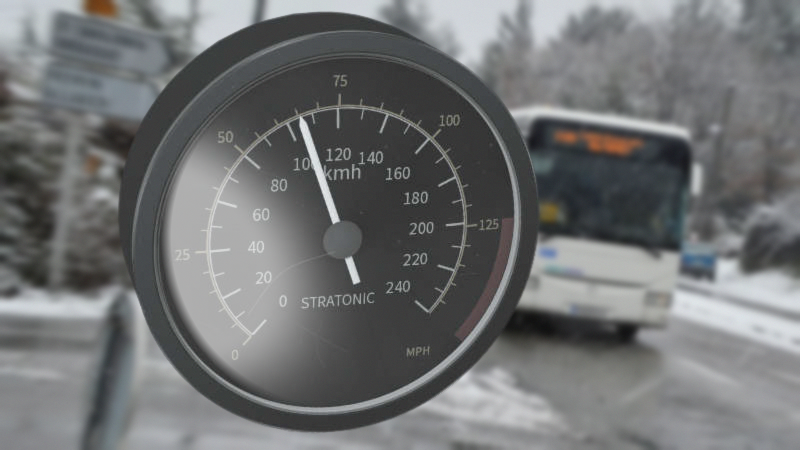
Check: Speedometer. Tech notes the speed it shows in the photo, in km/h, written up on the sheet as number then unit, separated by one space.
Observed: 105 km/h
